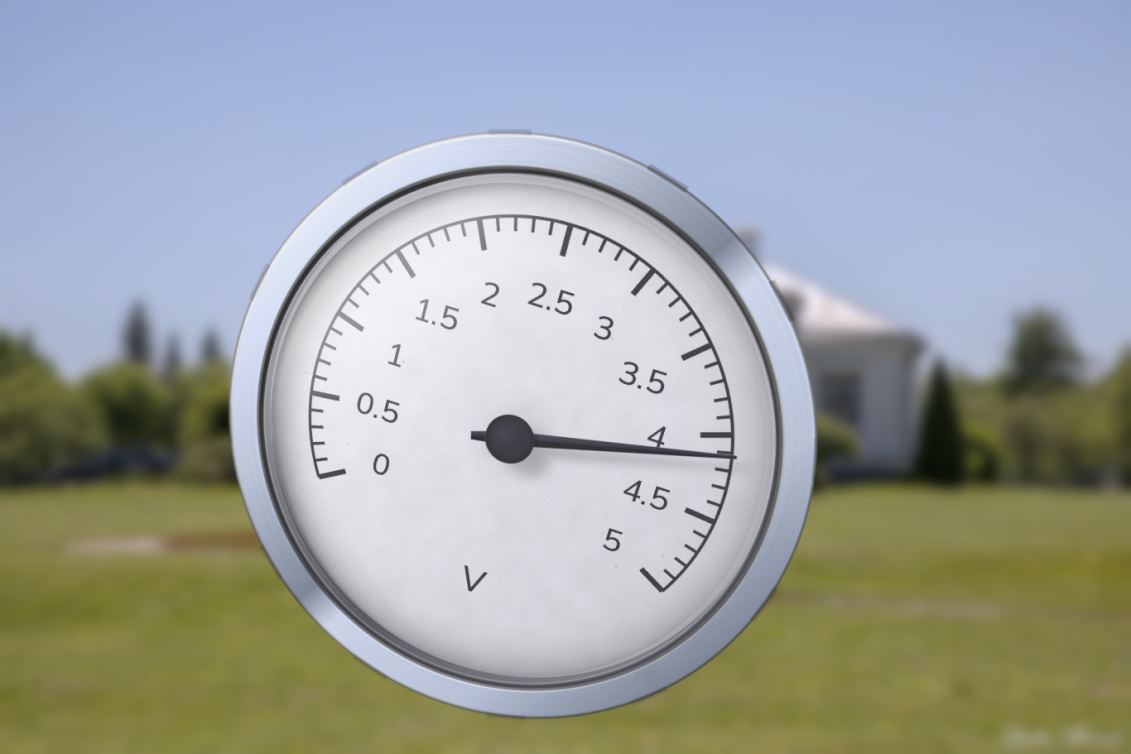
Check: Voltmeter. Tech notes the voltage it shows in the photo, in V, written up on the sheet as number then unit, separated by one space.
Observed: 4.1 V
